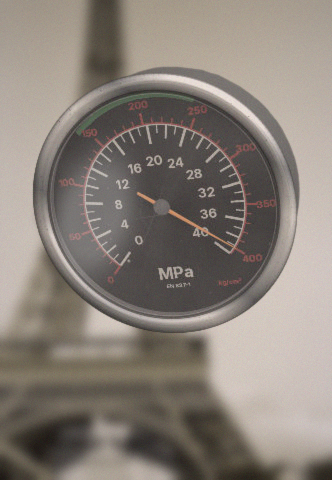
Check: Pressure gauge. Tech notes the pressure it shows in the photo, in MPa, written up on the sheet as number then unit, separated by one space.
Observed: 39 MPa
